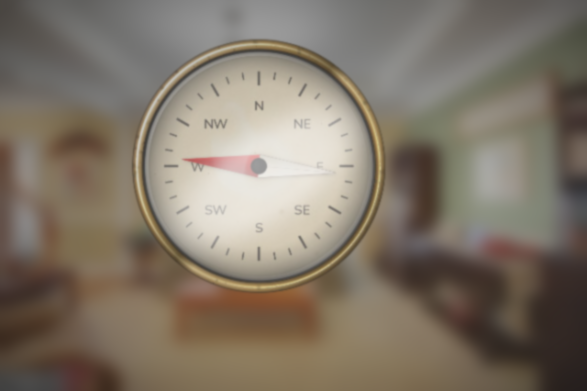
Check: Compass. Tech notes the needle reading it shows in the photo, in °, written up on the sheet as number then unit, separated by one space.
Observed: 275 °
